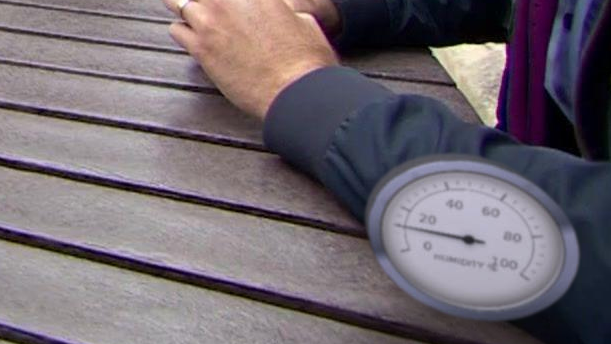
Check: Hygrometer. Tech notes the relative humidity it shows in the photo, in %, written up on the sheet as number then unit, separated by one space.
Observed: 12 %
